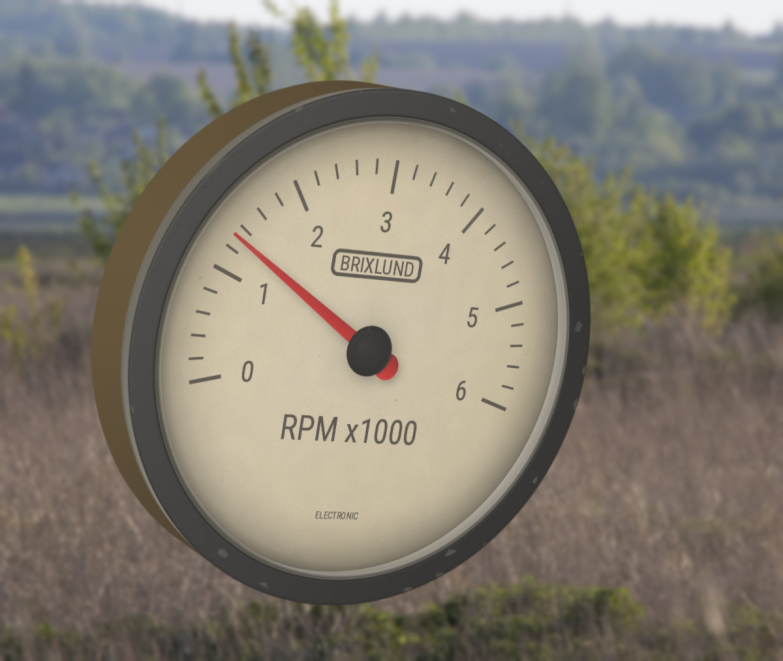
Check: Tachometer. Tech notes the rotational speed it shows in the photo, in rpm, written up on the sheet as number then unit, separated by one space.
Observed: 1300 rpm
